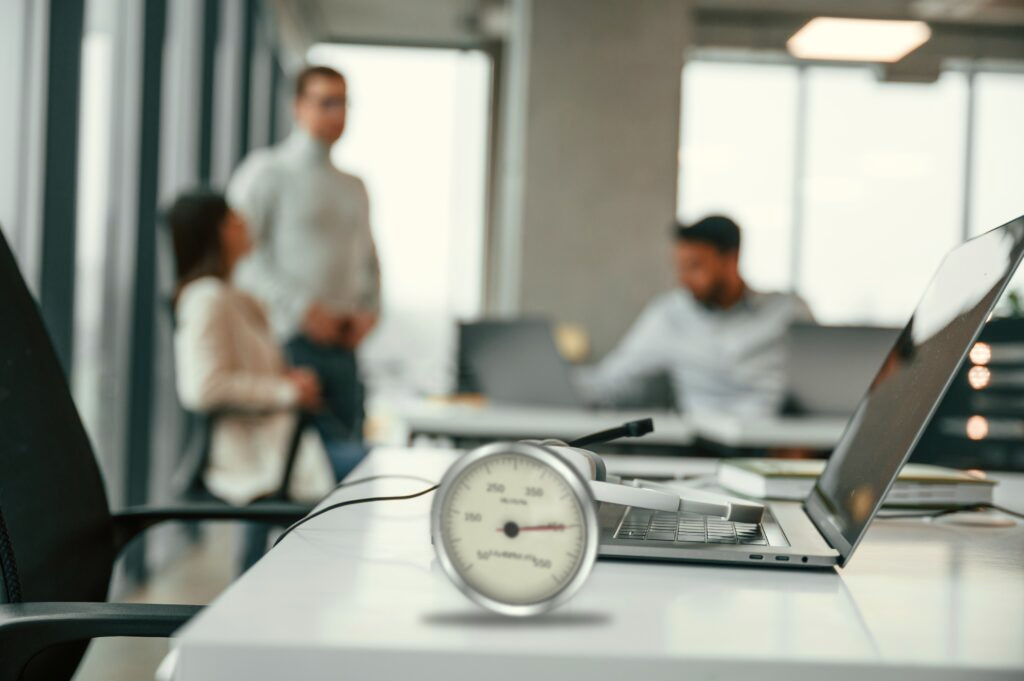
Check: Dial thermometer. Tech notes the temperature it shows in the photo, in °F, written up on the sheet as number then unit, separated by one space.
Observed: 450 °F
